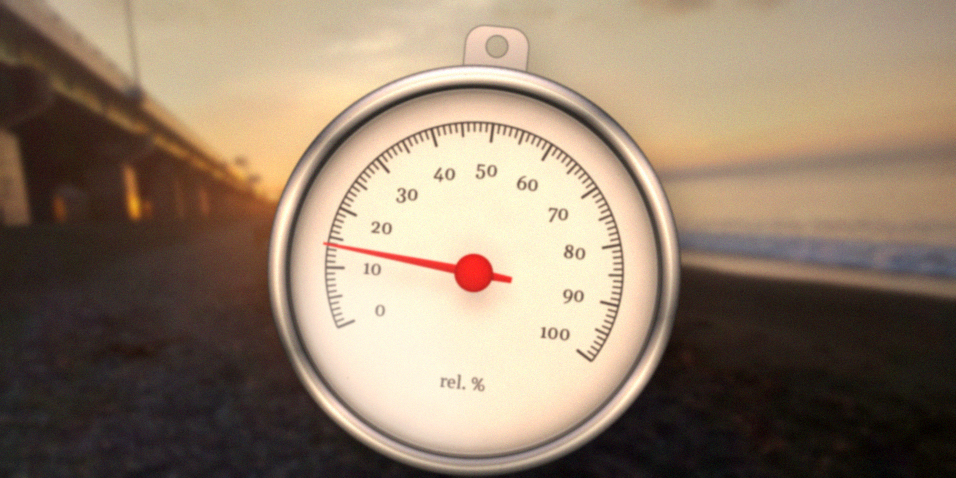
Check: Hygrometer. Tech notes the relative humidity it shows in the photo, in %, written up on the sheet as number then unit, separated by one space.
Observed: 14 %
